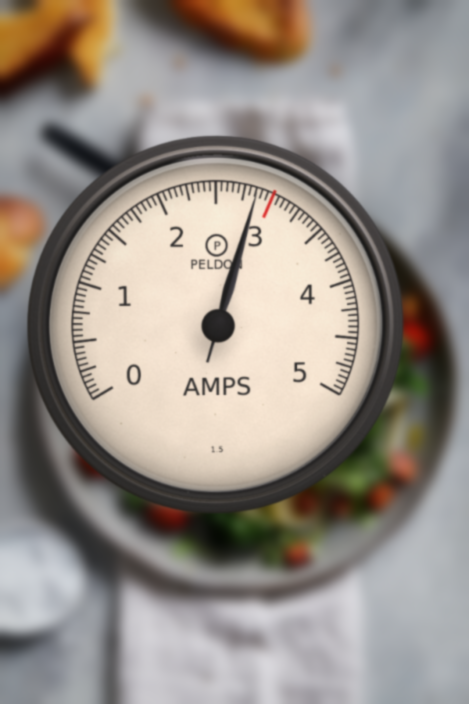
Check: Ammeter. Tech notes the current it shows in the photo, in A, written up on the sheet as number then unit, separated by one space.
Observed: 2.85 A
